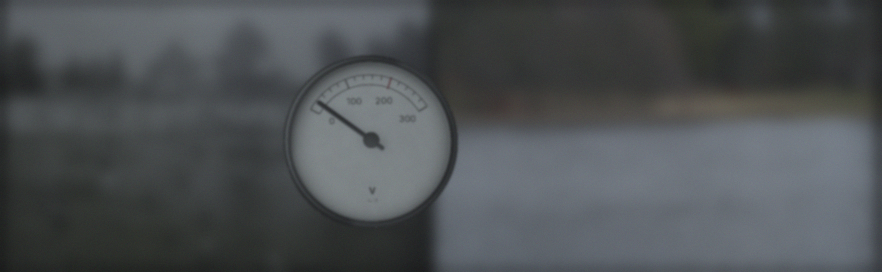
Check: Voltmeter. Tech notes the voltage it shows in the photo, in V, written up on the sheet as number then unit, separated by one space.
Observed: 20 V
